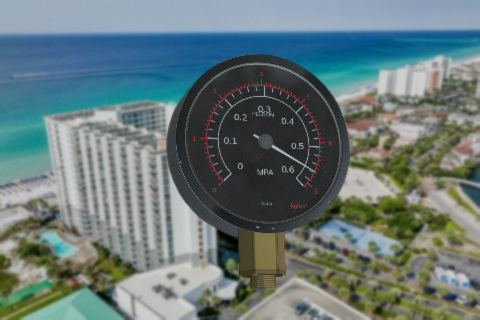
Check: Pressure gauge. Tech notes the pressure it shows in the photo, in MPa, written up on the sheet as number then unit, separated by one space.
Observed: 0.56 MPa
